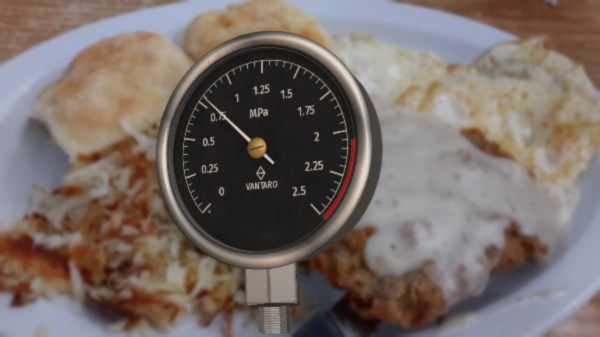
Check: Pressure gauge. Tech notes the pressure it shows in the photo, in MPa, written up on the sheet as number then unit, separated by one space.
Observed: 0.8 MPa
